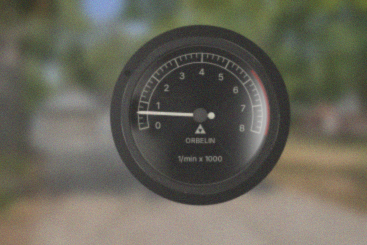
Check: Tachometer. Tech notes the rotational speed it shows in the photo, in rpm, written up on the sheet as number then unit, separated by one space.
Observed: 600 rpm
